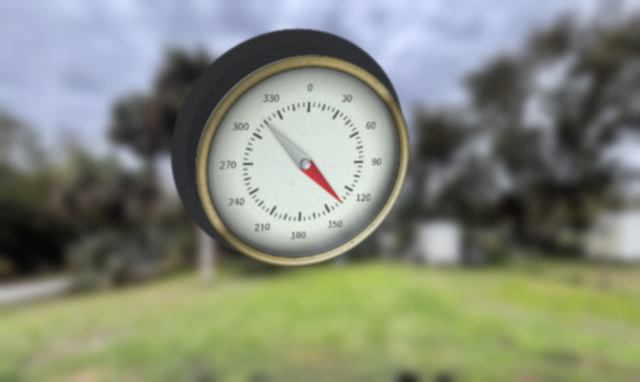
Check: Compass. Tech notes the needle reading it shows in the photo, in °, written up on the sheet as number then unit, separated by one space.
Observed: 135 °
